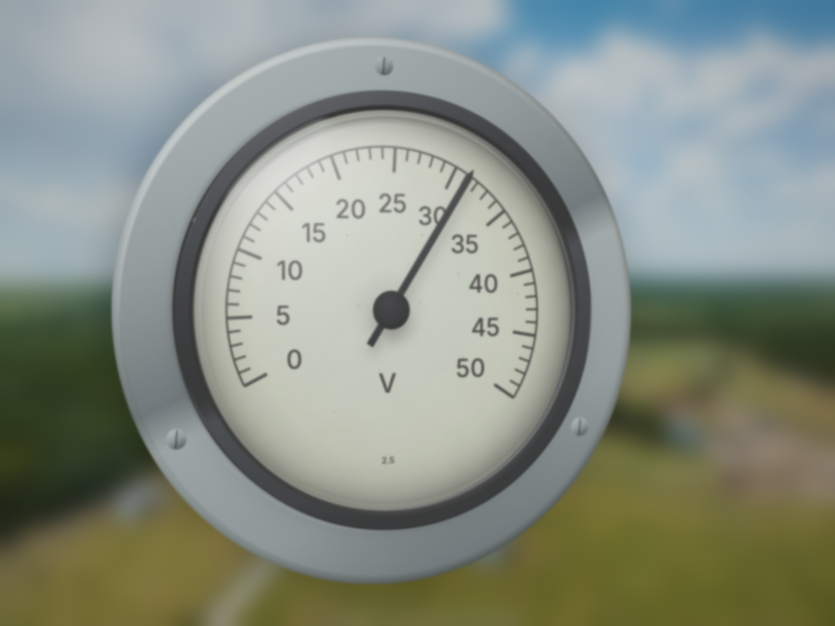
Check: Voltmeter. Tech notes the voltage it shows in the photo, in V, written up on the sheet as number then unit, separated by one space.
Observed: 31 V
